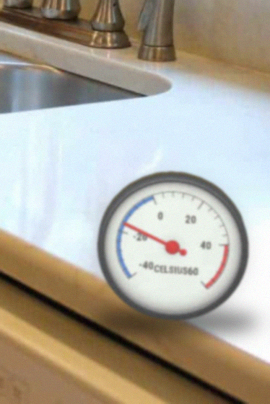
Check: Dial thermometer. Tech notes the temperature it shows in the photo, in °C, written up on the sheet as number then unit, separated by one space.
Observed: -16 °C
